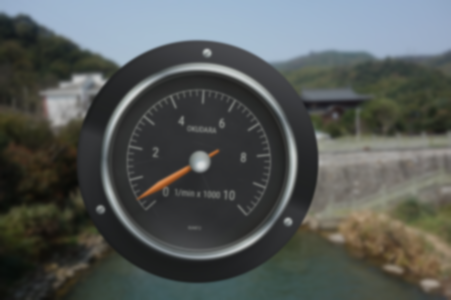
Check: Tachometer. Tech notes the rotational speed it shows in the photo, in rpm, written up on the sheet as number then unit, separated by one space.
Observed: 400 rpm
